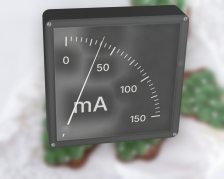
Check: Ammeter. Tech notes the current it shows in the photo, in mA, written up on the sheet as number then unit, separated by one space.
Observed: 35 mA
